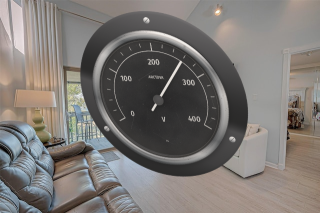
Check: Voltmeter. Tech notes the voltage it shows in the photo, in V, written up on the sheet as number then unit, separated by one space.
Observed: 260 V
